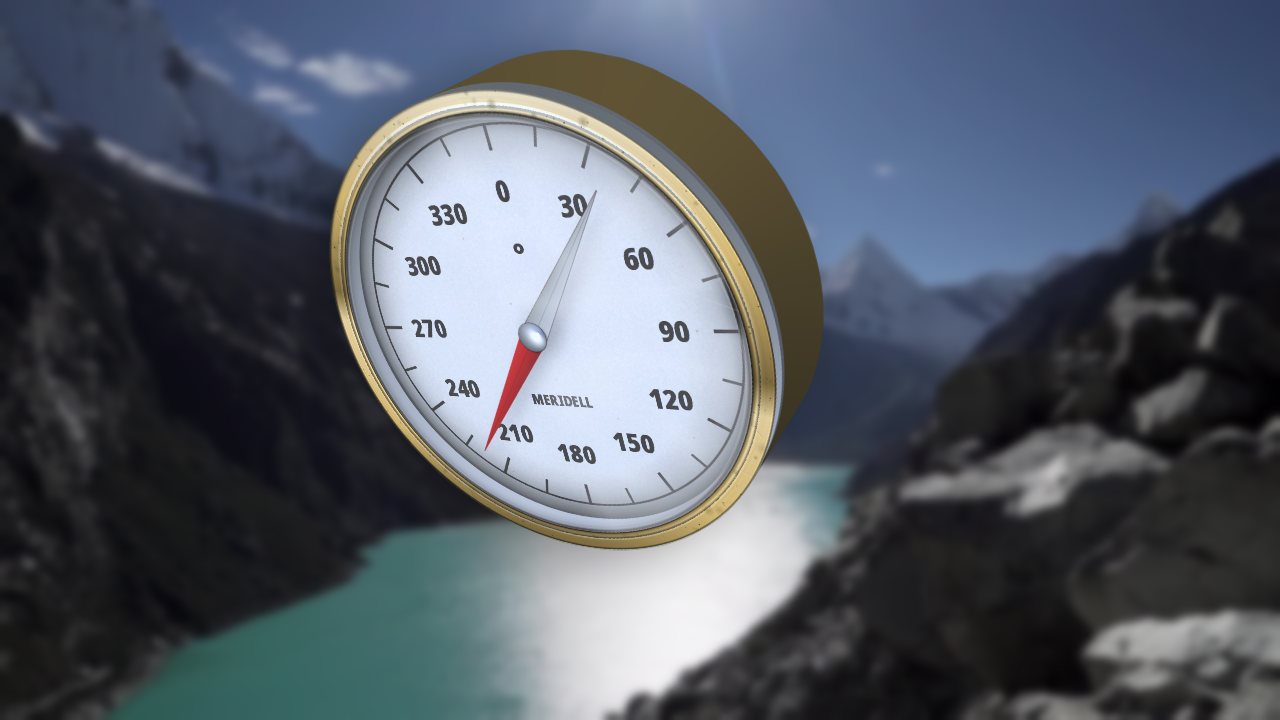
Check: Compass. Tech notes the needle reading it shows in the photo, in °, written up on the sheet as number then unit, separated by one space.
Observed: 217.5 °
